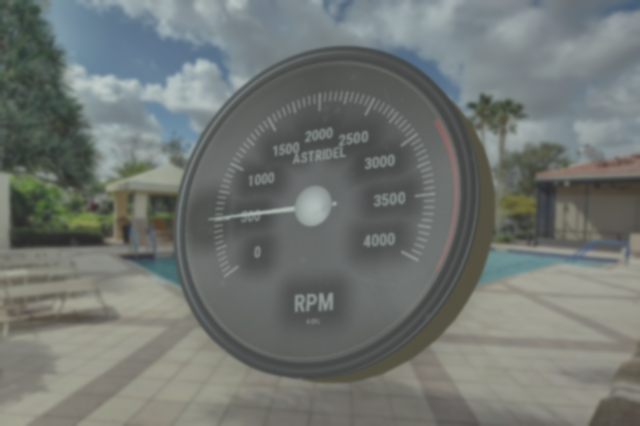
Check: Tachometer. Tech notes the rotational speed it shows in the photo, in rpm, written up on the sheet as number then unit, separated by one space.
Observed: 500 rpm
